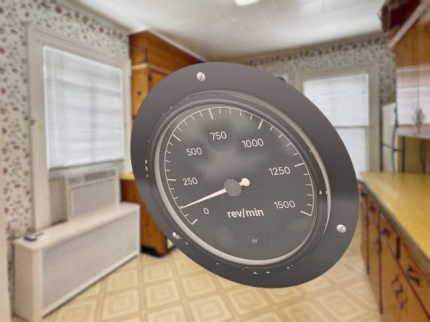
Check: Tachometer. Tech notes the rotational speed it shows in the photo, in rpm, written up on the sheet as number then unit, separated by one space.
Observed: 100 rpm
